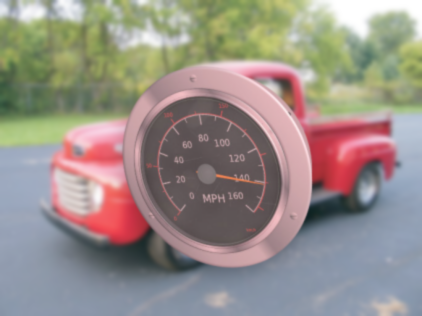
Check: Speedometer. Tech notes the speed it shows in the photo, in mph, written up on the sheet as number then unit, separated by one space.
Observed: 140 mph
